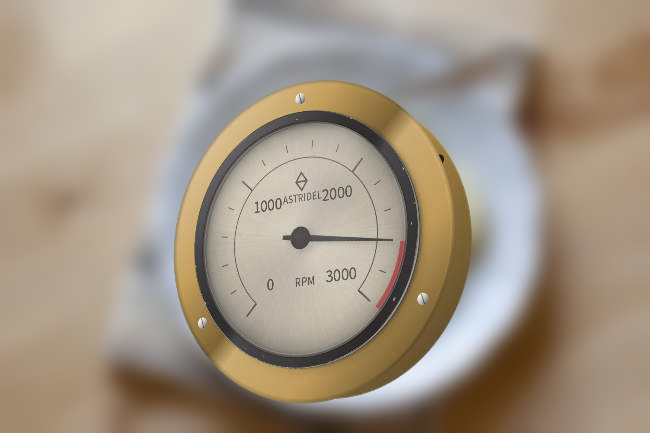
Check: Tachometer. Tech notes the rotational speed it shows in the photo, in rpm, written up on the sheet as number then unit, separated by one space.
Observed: 2600 rpm
